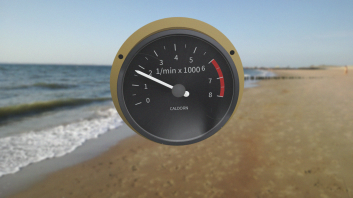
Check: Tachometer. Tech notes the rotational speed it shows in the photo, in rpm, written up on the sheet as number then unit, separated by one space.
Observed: 1750 rpm
